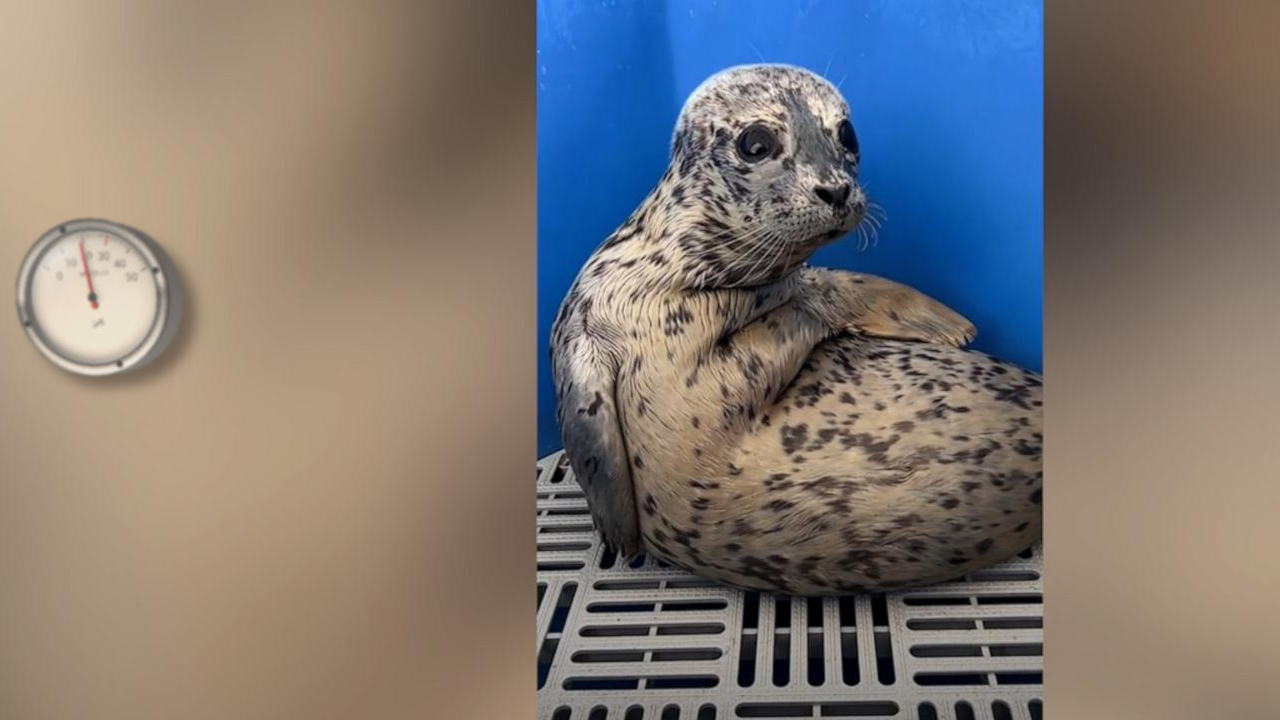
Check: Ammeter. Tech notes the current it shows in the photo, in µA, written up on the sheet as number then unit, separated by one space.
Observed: 20 µA
